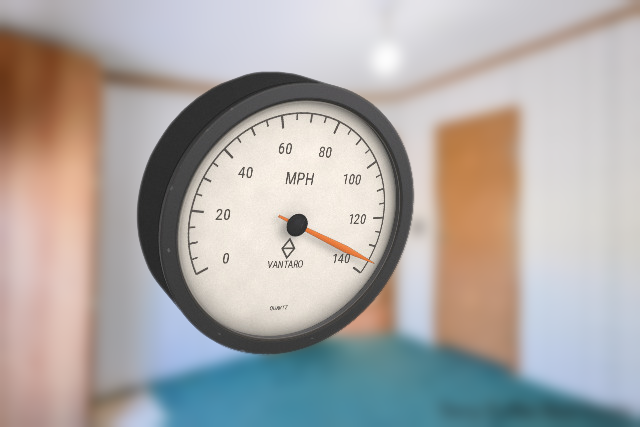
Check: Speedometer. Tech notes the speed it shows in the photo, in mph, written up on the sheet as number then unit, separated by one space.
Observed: 135 mph
